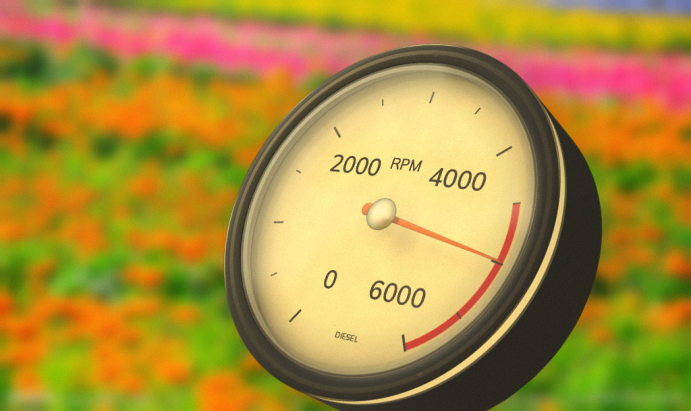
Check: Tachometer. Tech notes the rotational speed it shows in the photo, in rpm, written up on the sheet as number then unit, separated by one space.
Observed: 5000 rpm
